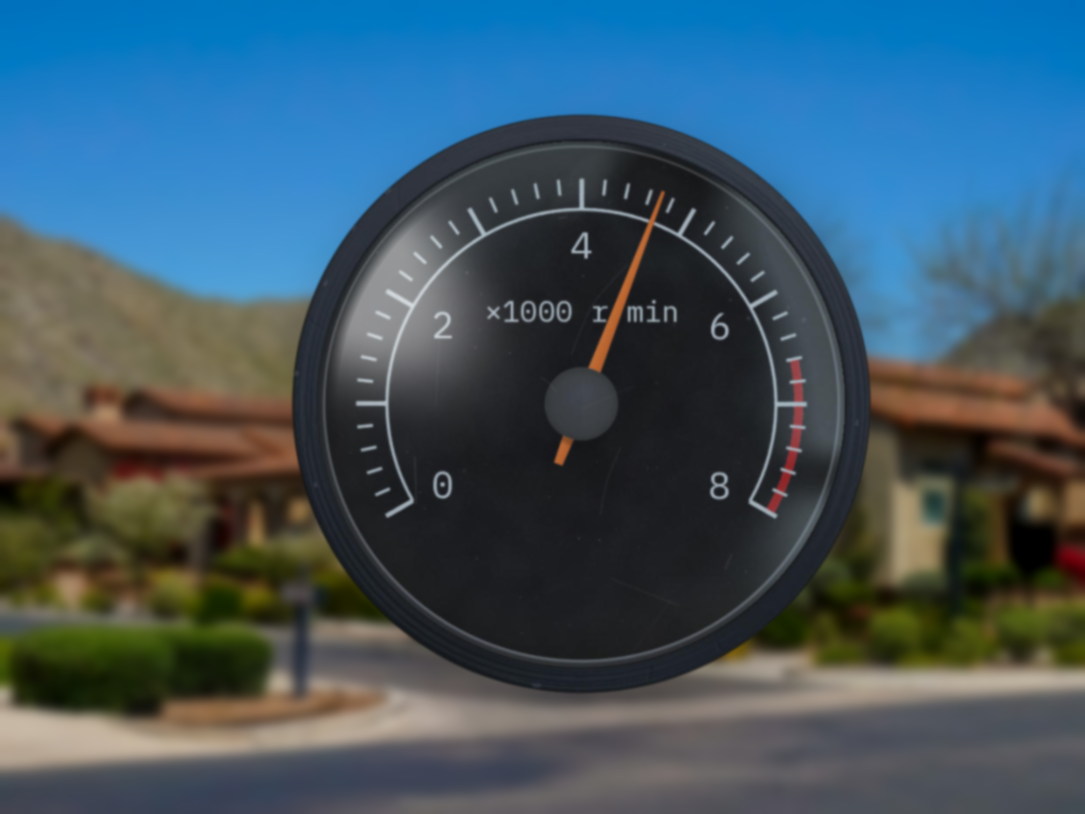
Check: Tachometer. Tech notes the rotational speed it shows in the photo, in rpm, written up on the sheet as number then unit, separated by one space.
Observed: 4700 rpm
